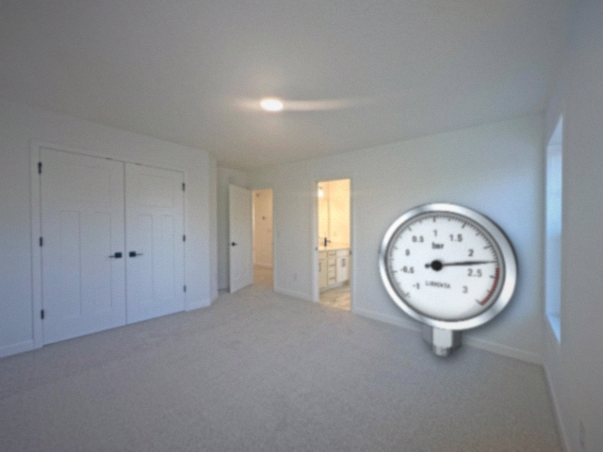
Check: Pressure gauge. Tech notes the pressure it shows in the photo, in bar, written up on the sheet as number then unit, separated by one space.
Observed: 2.25 bar
